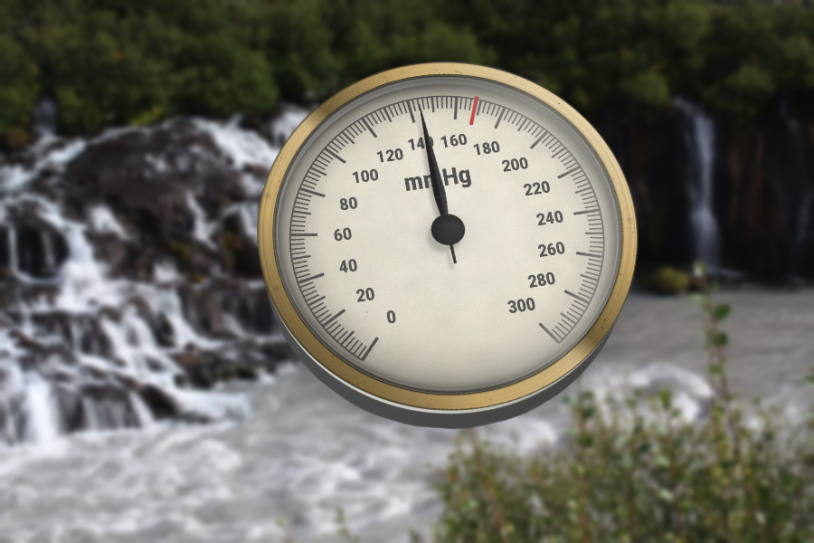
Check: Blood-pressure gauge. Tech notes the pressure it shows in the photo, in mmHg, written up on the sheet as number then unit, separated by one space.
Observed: 144 mmHg
